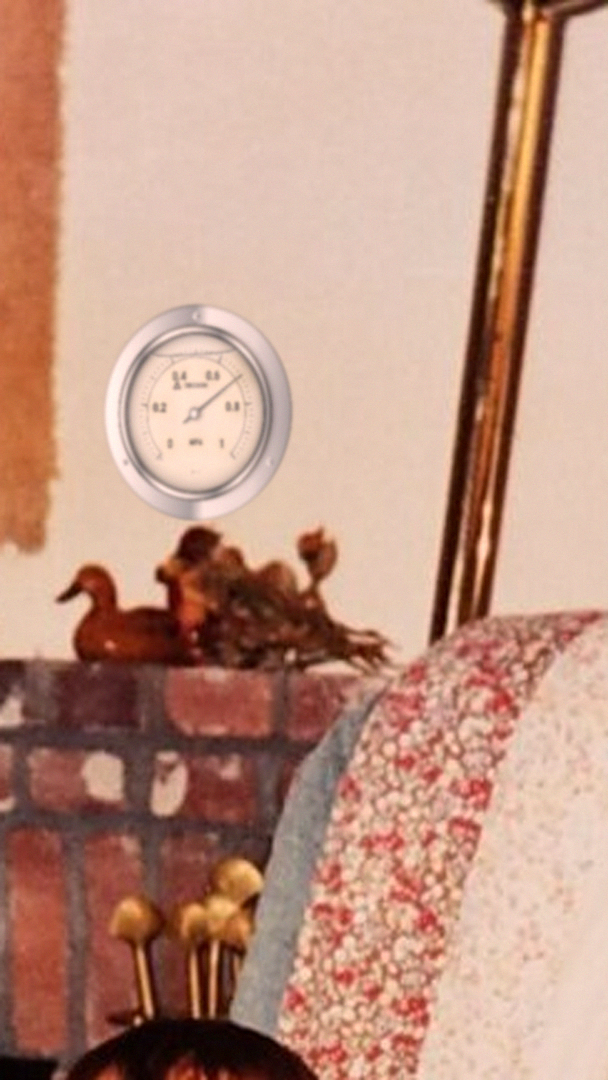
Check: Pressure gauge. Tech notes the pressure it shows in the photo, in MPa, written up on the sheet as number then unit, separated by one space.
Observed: 0.7 MPa
